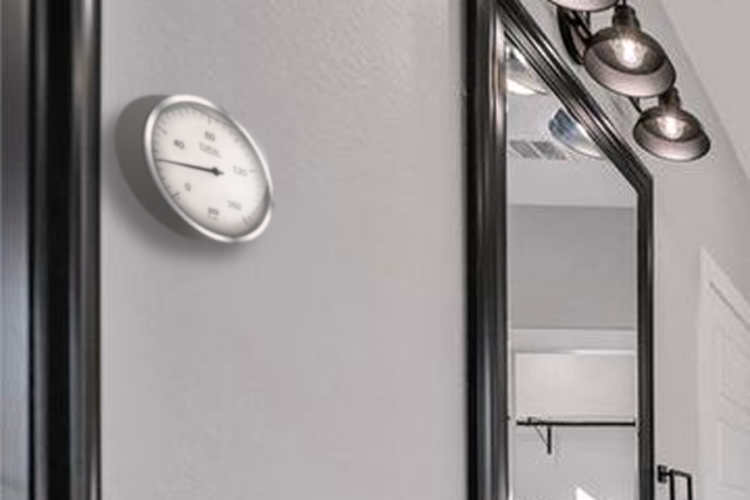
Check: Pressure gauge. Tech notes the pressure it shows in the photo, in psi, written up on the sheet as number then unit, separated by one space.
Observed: 20 psi
